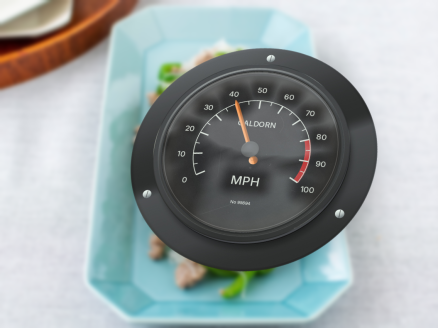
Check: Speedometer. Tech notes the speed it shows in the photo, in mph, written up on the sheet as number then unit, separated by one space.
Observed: 40 mph
